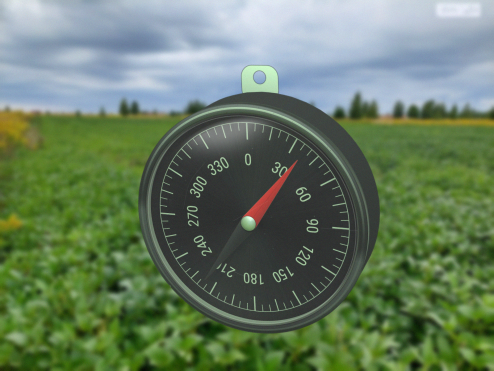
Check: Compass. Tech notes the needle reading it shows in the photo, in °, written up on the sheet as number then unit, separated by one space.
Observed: 37.5 °
